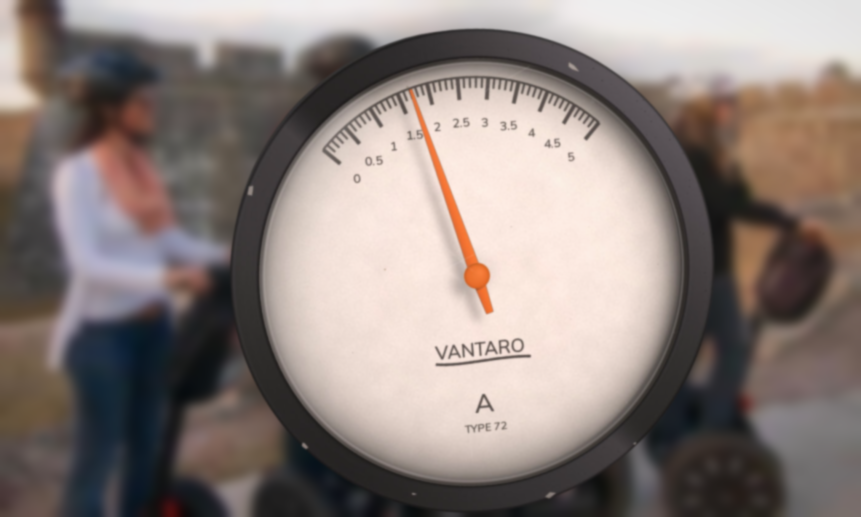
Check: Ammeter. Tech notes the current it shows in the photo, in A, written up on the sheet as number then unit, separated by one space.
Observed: 1.7 A
